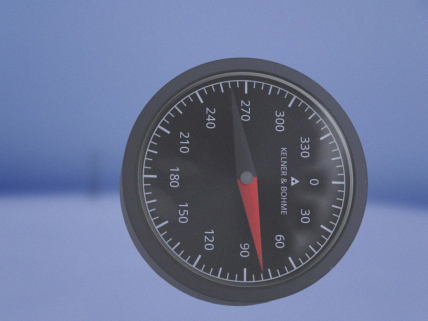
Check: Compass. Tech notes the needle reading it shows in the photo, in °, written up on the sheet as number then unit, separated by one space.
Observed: 80 °
